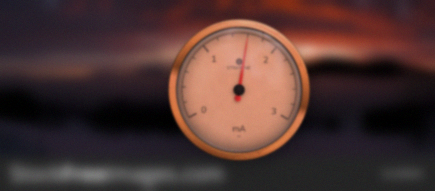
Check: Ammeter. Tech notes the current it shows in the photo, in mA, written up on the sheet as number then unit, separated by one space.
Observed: 1.6 mA
